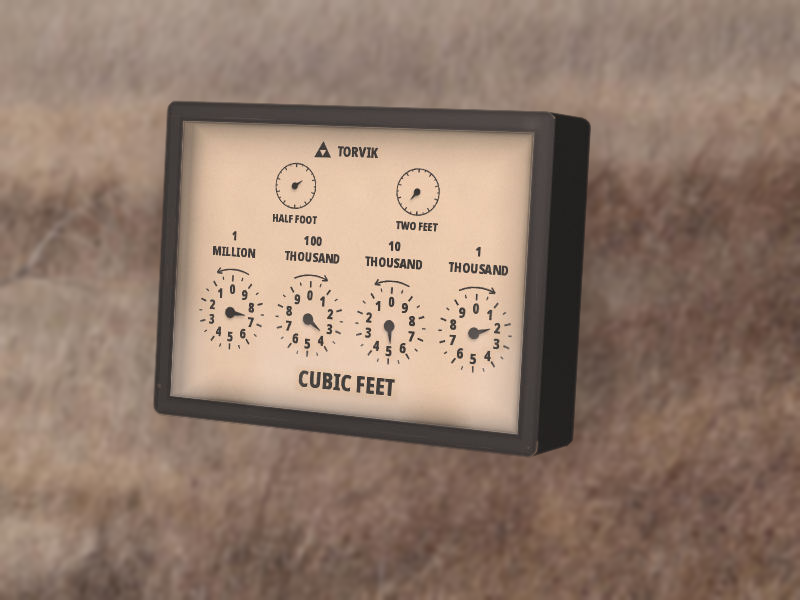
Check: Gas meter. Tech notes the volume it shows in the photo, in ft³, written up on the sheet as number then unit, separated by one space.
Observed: 735200 ft³
